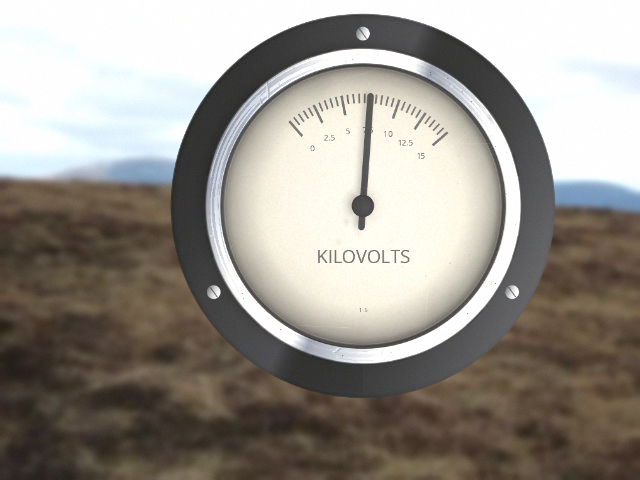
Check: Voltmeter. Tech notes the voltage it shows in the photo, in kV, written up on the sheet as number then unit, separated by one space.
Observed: 7.5 kV
